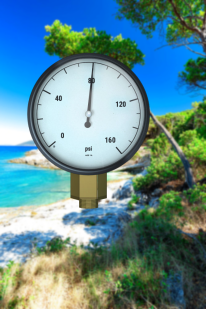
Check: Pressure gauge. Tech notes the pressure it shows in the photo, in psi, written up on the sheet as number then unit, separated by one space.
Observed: 80 psi
